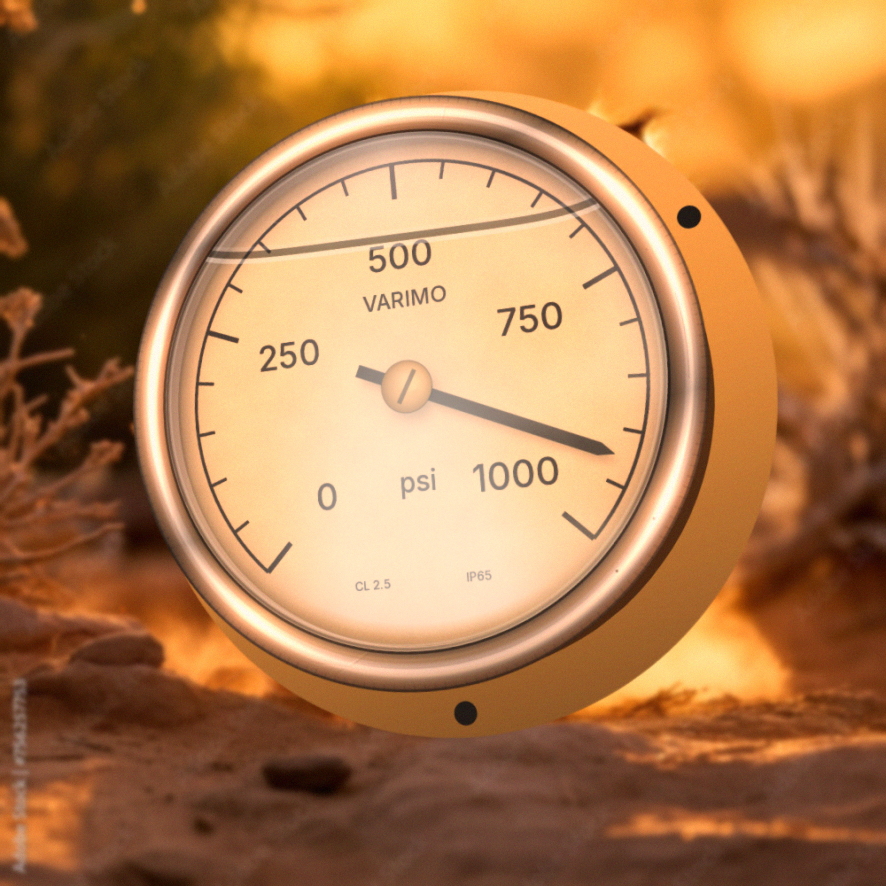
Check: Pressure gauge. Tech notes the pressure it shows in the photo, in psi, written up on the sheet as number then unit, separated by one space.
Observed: 925 psi
